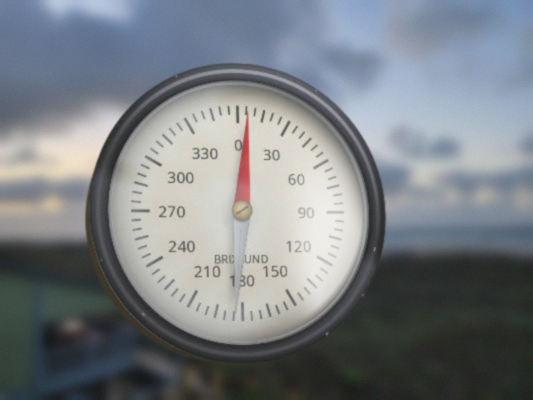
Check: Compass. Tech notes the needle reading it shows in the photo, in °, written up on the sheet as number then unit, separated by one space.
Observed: 5 °
